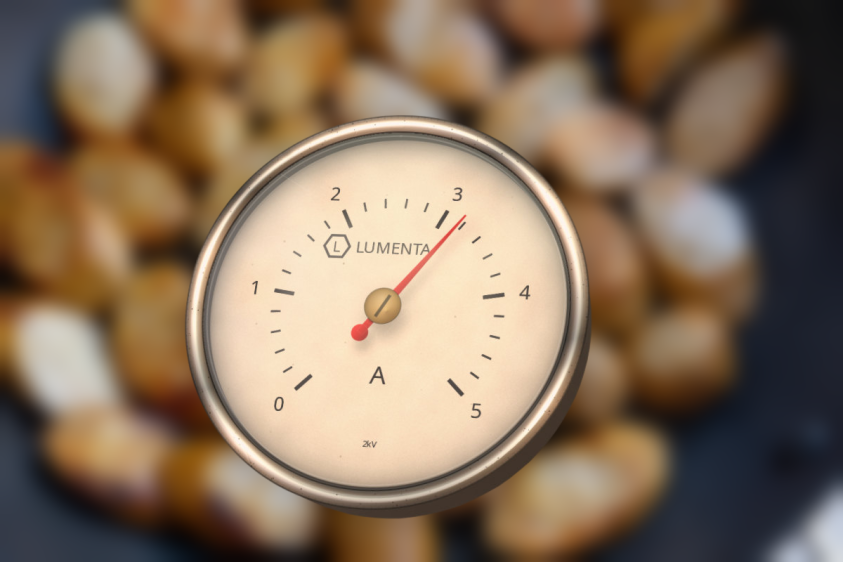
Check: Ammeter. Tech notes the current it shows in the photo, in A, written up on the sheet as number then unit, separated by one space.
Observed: 3.2 A
